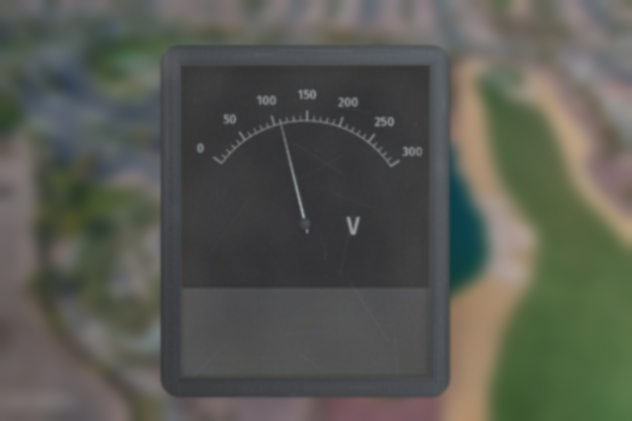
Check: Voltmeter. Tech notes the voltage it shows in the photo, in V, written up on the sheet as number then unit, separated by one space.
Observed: 110 V
